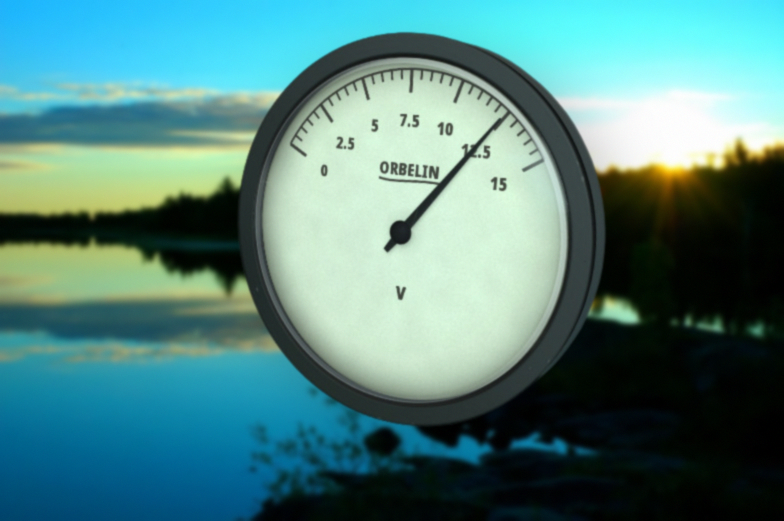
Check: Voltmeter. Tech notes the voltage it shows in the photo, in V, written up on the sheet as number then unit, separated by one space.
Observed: 12.5 V
